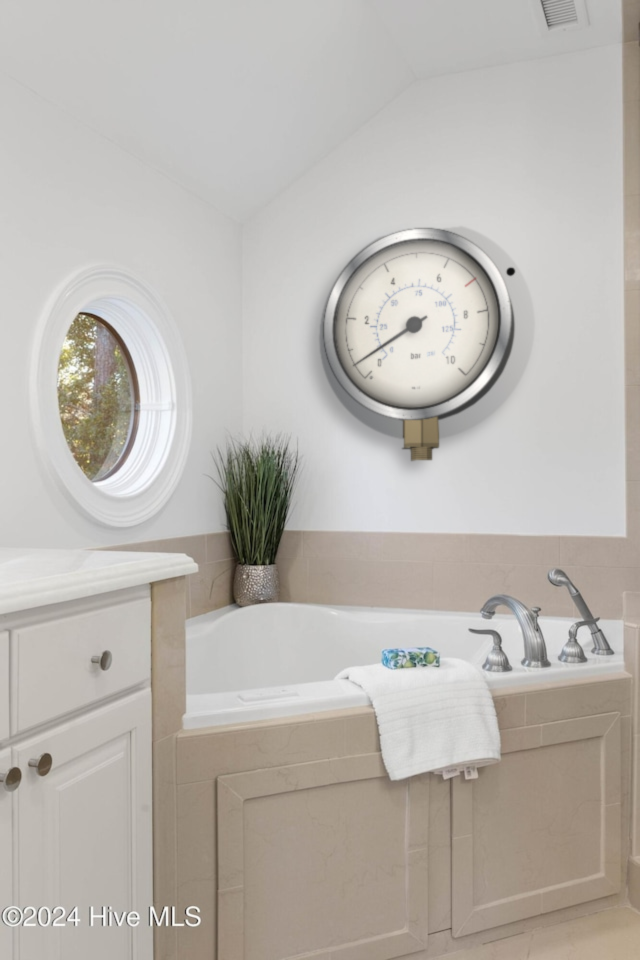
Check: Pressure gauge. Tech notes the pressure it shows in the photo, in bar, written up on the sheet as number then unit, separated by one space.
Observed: 0.5 bar
